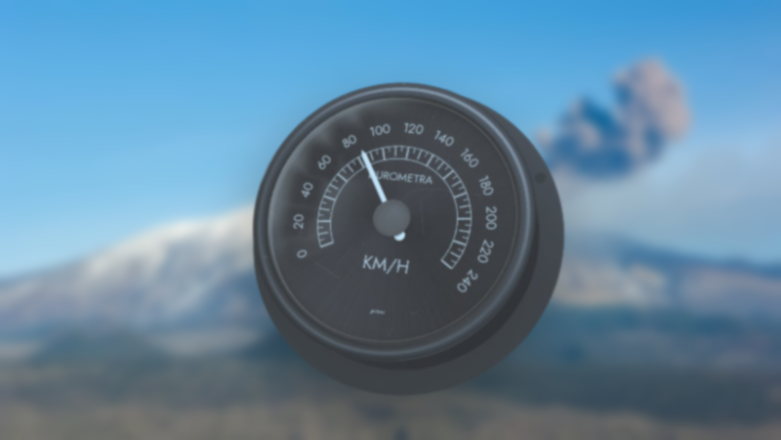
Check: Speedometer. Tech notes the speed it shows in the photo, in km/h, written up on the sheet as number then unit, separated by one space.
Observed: 85 km/h
